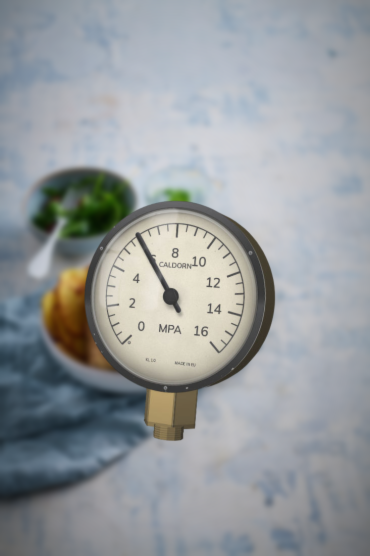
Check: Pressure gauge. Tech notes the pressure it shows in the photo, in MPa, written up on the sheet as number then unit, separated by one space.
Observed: 6 MPa
